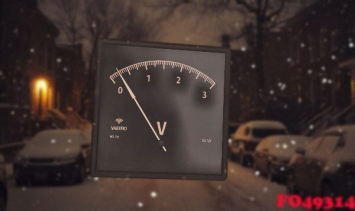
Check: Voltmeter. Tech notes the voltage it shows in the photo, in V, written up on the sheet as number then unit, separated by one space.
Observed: 0.25 V
